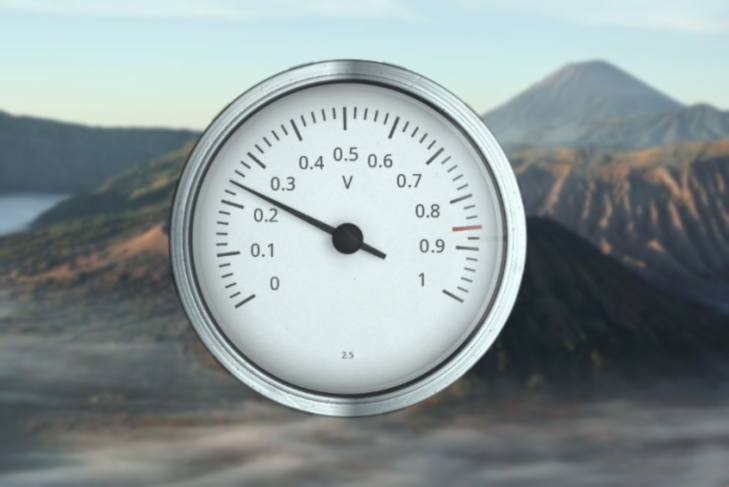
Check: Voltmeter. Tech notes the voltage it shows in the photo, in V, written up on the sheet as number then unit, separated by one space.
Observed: 0.24 V
